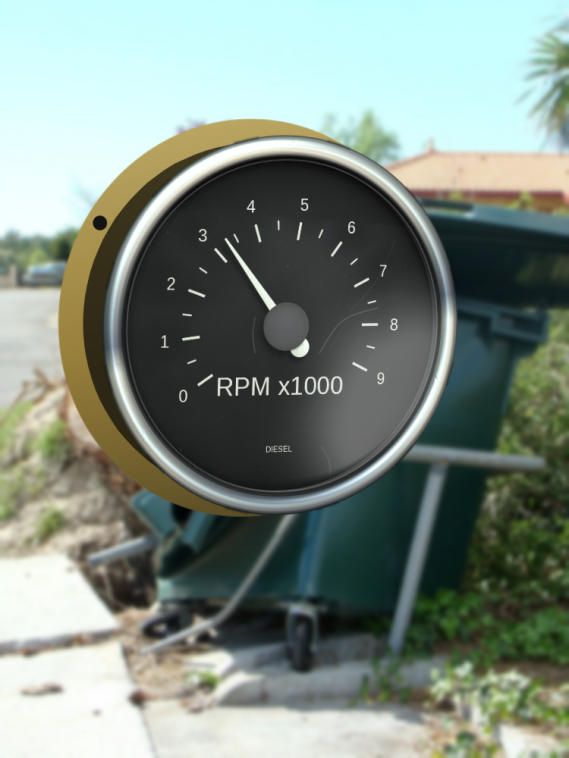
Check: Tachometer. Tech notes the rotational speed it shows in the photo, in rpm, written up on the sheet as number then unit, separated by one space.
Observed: 3250 rpm
